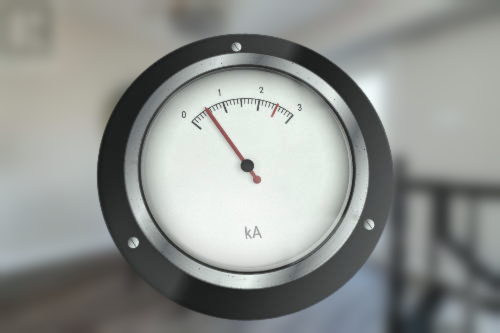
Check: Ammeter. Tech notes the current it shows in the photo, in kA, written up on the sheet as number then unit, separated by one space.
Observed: 0.5 kA
